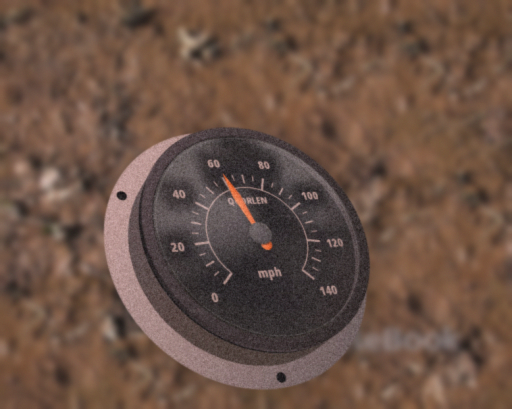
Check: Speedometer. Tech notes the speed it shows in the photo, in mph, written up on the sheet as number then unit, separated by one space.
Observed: 60 mph
